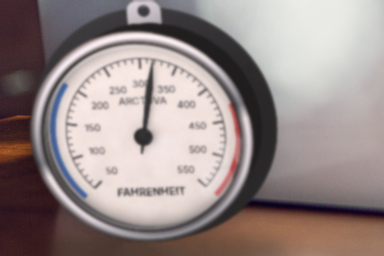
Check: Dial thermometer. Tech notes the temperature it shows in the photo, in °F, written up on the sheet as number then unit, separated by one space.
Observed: 320 °F
